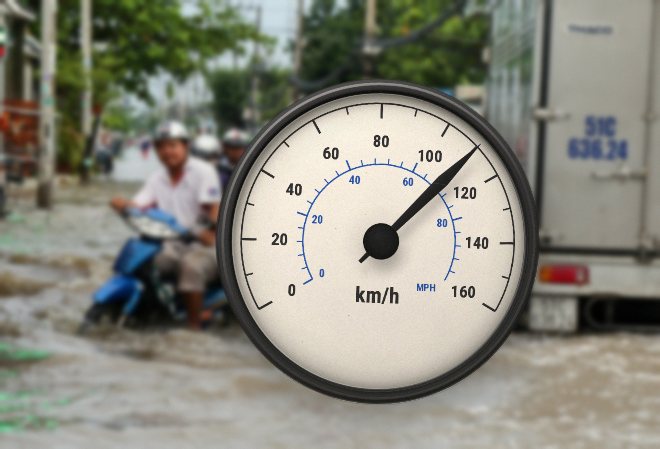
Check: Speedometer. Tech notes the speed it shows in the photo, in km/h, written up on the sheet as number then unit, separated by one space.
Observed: 110 km/h
